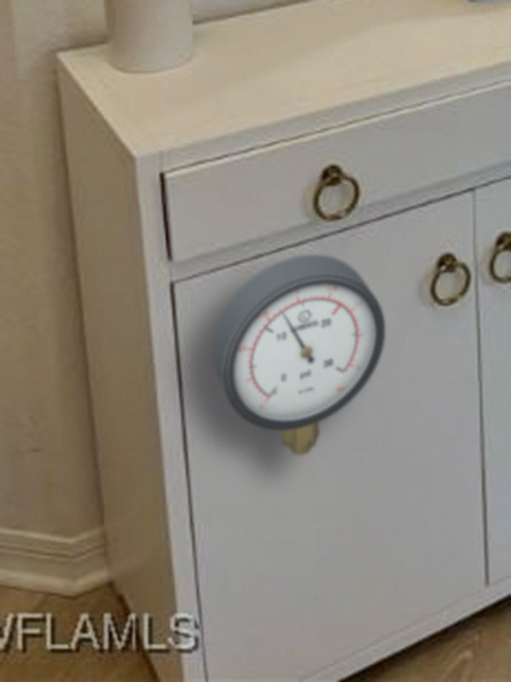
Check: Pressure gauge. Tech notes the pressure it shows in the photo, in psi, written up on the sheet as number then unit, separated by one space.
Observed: 12.5 psi
